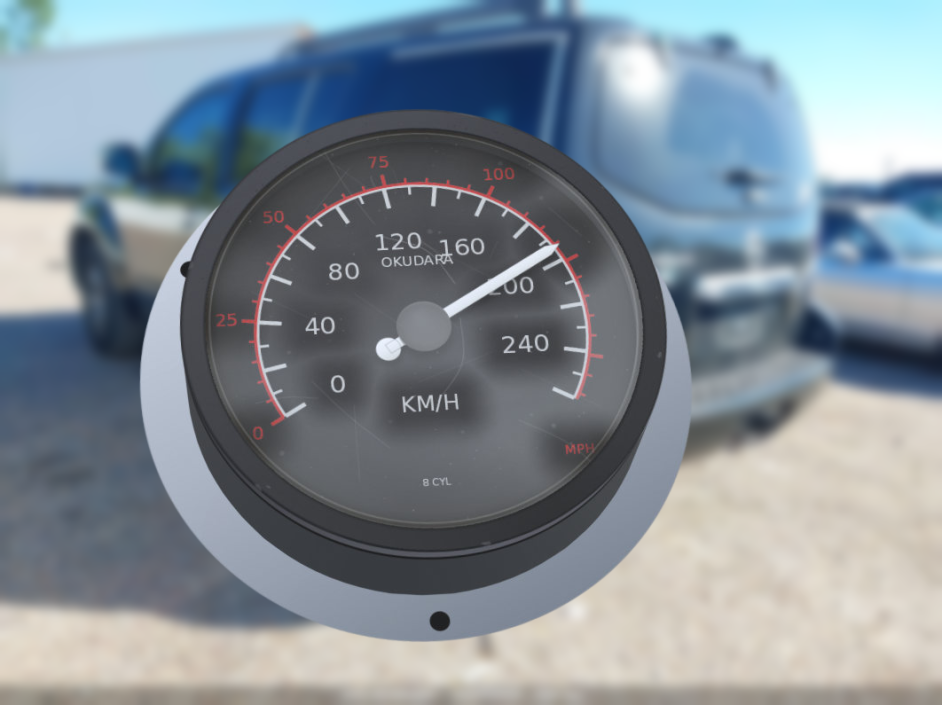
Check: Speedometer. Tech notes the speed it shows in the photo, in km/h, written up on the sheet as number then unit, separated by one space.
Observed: 195 km/h
